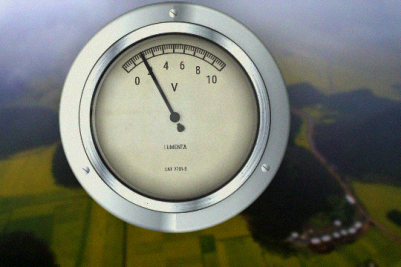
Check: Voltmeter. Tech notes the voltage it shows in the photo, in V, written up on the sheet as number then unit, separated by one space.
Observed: 2 V
